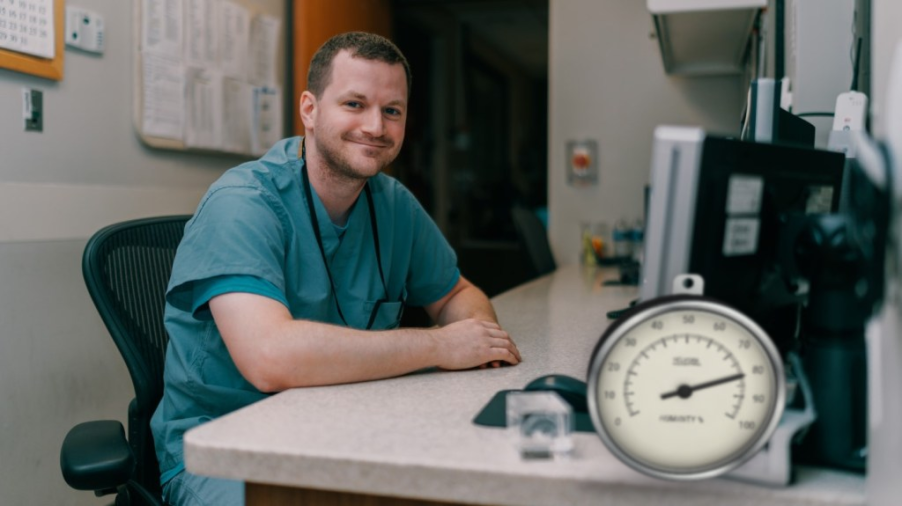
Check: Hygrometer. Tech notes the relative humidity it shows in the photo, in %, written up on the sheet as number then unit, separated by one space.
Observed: 80 %
